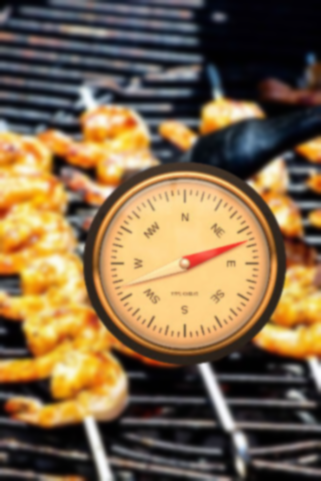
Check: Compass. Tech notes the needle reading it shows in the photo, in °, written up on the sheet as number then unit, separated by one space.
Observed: 70 °
